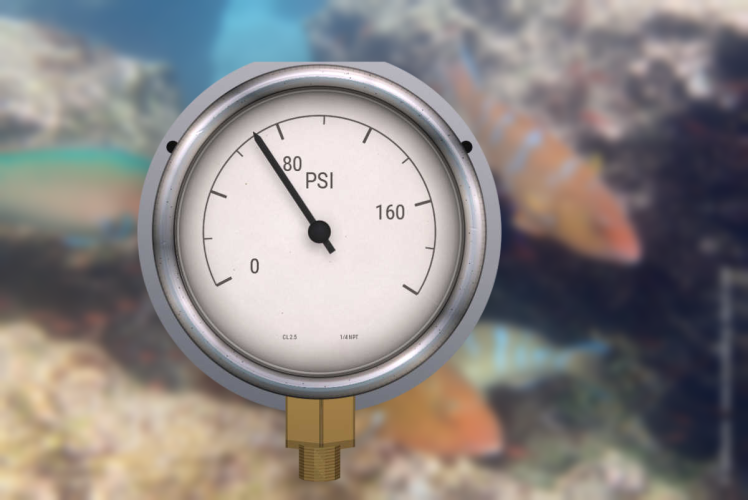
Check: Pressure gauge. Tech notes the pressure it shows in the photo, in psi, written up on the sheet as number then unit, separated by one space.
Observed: 70 psi
